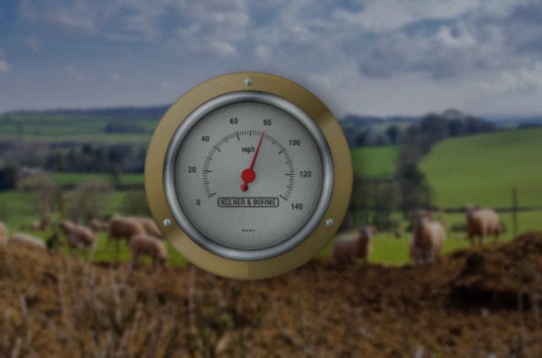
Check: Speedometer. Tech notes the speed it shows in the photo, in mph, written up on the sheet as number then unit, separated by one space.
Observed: 80 mph
